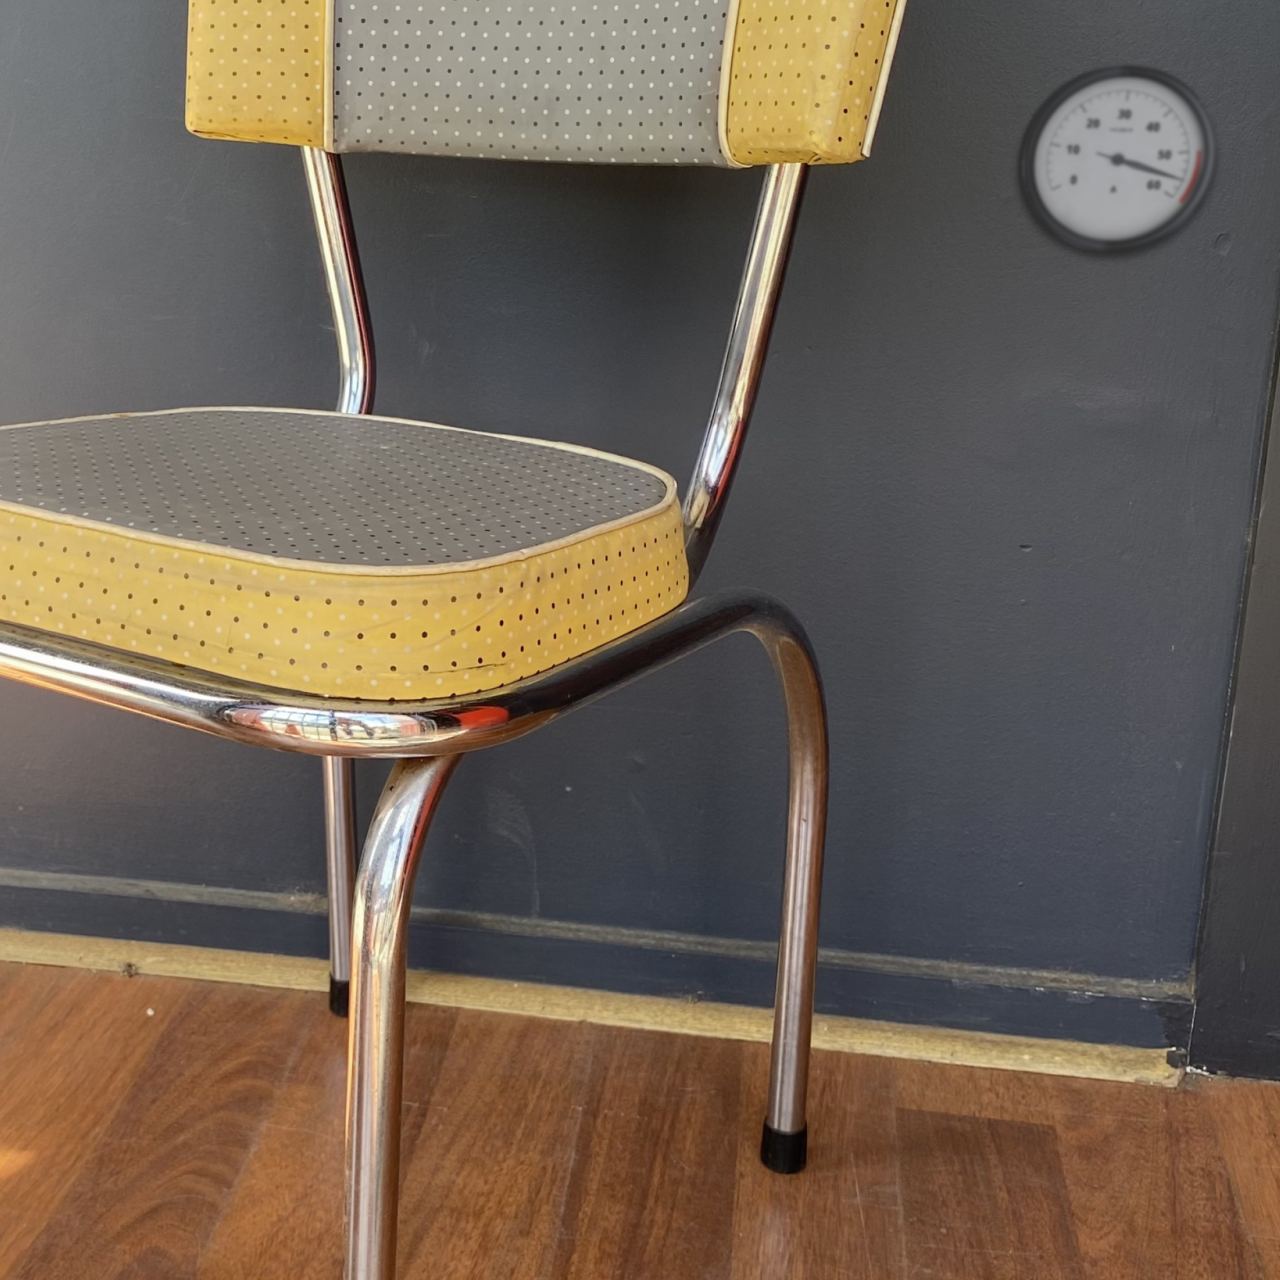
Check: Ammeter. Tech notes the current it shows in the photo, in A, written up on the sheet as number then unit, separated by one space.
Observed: 56 A
